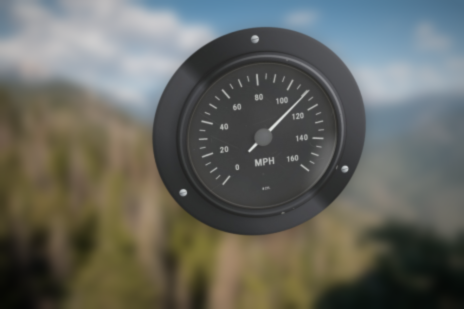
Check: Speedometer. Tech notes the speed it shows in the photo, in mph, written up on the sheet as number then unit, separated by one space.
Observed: 110 mph
